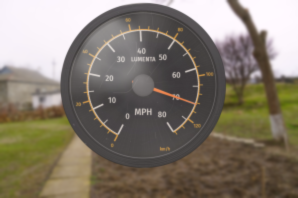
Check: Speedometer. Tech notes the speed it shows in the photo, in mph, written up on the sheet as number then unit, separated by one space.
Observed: 70 mph
